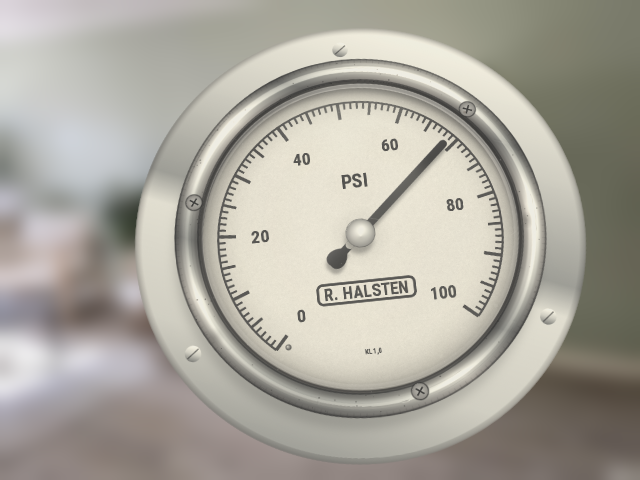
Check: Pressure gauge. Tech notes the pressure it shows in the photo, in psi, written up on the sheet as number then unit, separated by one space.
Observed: 69 psi
